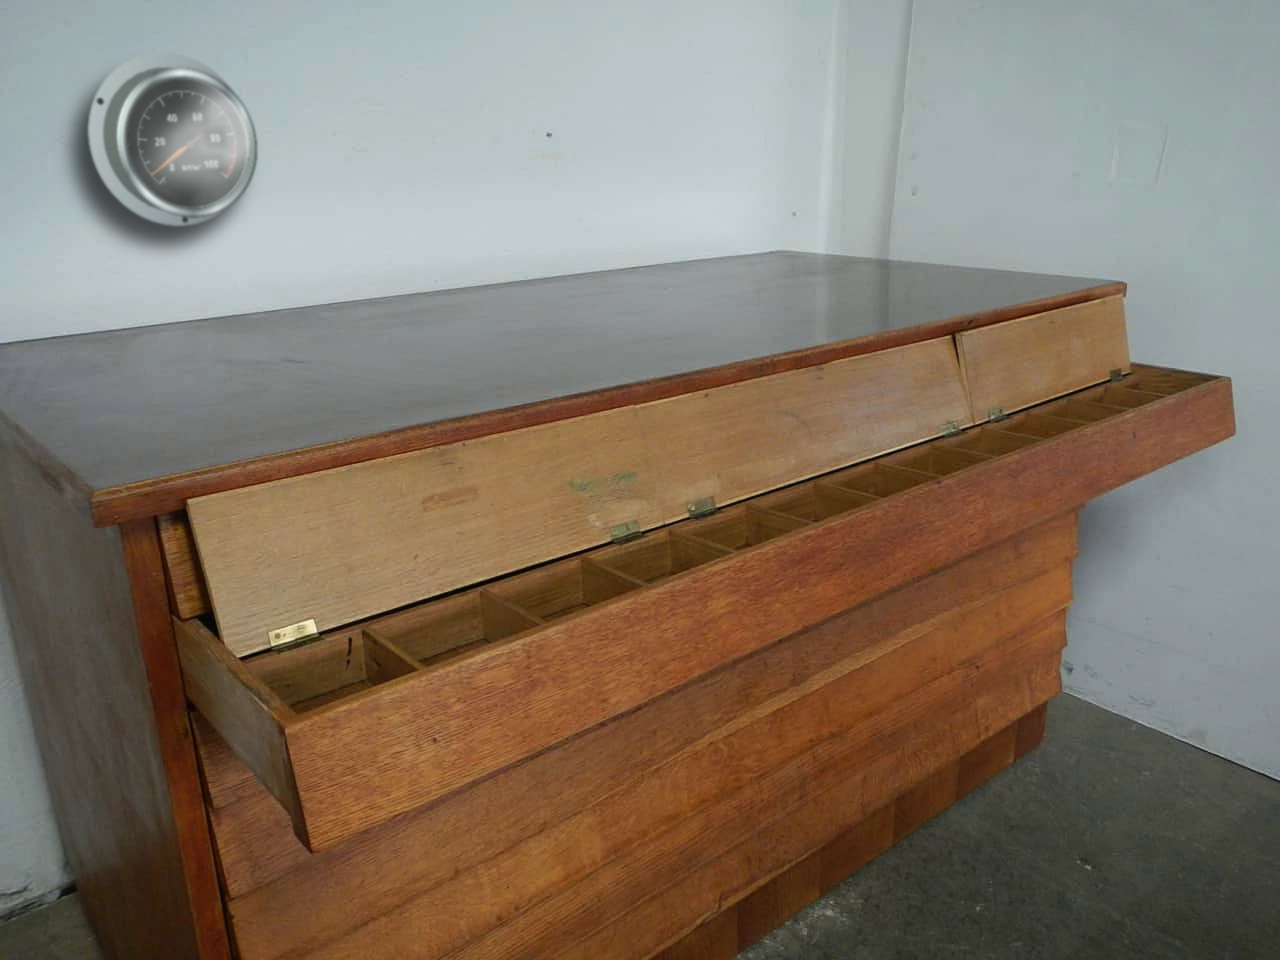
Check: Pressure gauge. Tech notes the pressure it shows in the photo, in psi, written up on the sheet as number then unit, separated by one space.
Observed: 5 psi
